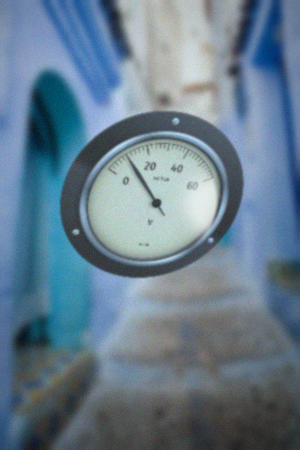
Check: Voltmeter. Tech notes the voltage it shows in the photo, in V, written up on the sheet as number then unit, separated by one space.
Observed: 10 V
